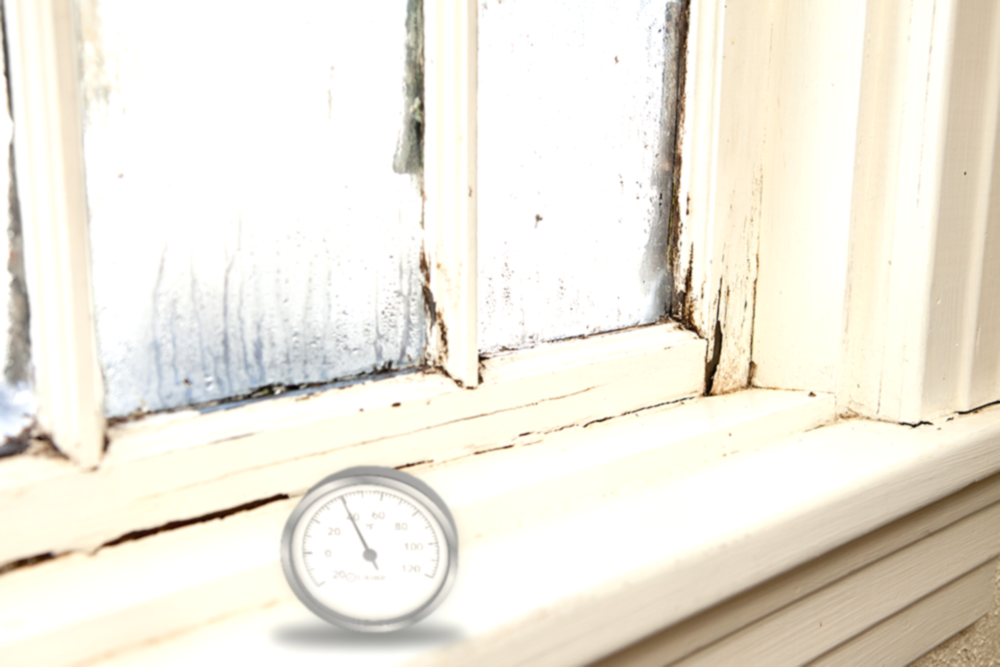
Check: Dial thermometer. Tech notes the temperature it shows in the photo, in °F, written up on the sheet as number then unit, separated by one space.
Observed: 40 °F
